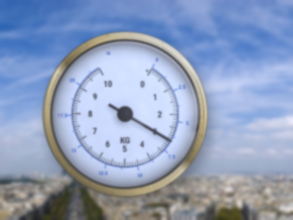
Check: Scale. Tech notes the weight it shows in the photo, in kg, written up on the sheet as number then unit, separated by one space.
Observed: 3 kg
